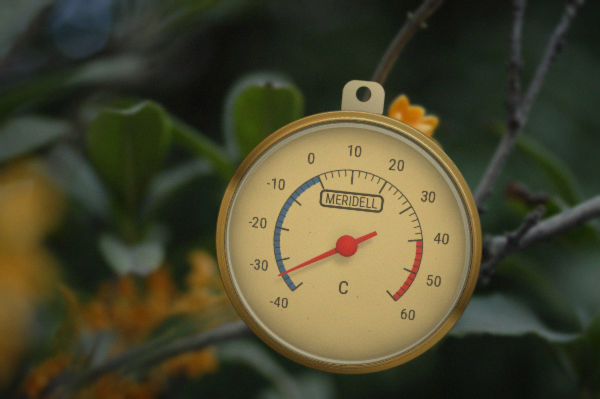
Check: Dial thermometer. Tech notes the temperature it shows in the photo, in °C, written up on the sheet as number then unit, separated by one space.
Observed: -34 °C
